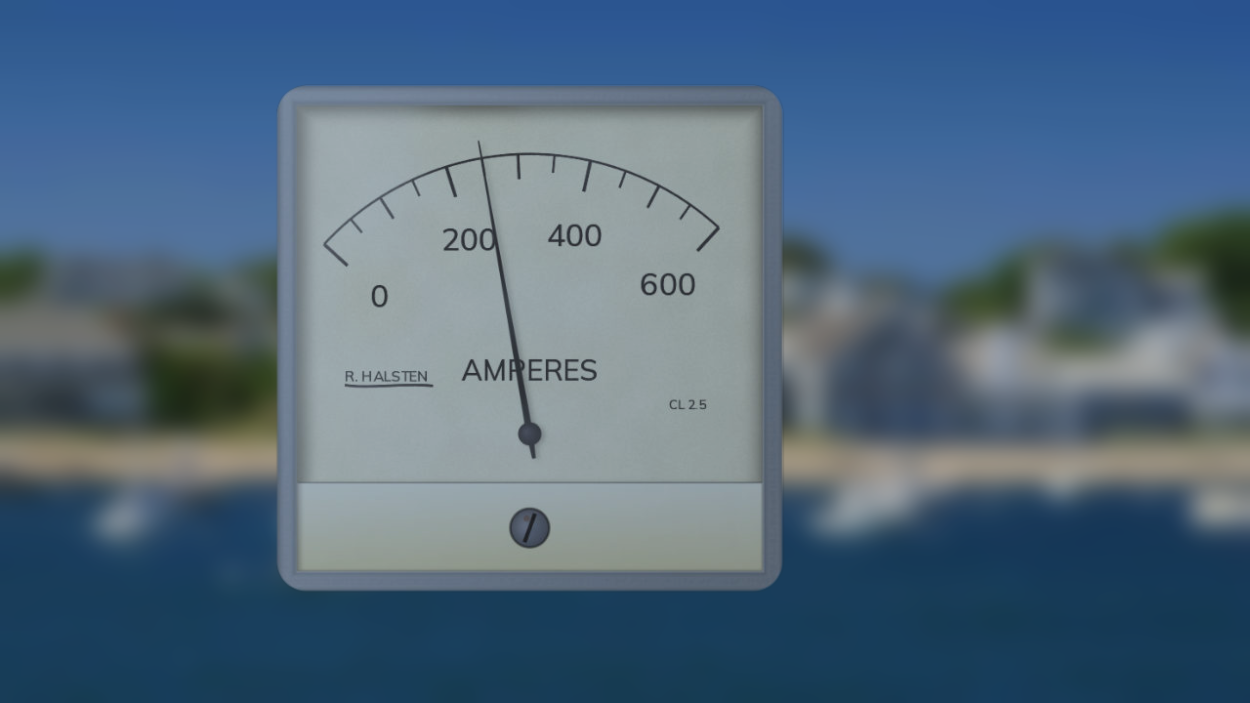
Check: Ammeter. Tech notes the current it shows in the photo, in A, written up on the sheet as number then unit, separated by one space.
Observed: 250 A
